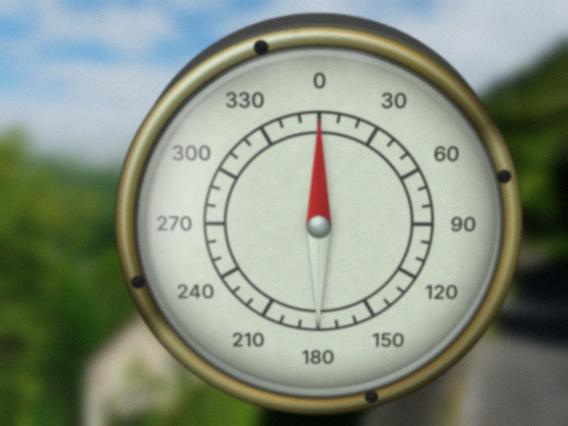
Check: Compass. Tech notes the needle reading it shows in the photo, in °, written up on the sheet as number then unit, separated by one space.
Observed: 0 °
